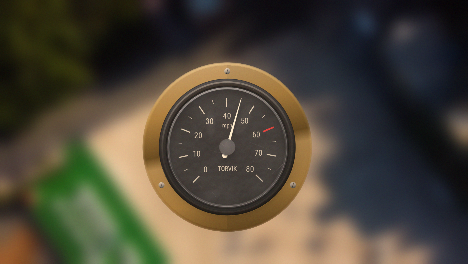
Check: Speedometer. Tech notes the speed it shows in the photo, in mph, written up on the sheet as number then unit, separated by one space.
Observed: 45 mph
